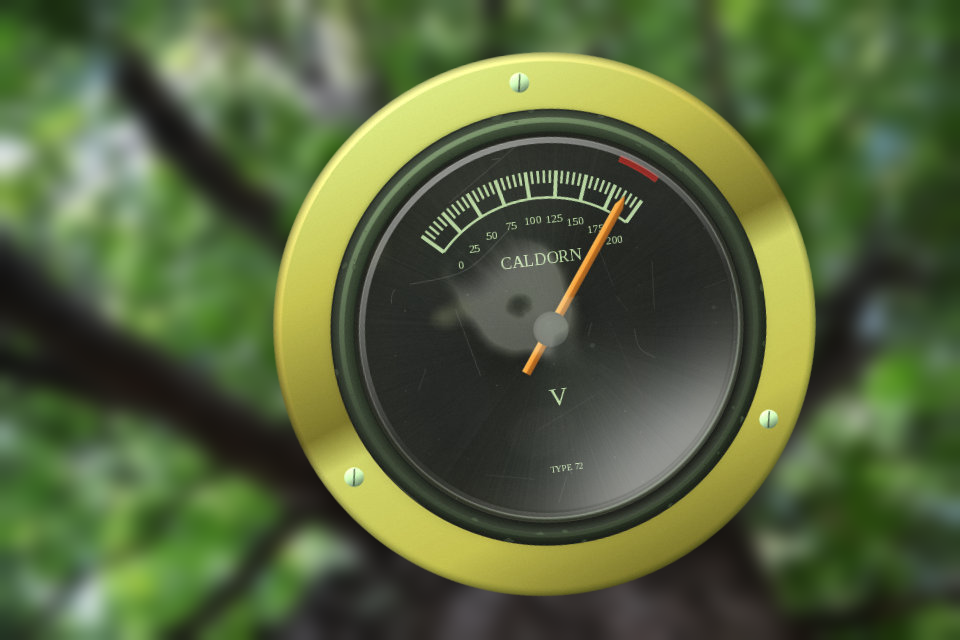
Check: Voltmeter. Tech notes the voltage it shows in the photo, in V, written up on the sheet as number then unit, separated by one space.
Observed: 185 V
